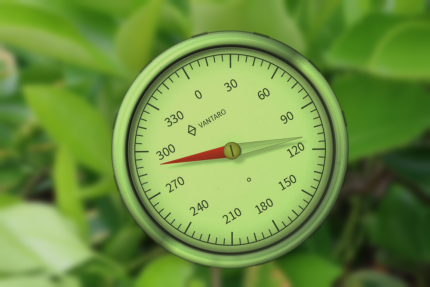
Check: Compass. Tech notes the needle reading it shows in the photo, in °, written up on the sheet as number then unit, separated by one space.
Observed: 290 °
